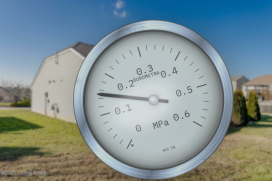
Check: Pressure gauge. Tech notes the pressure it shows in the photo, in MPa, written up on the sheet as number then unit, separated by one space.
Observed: 0.15 MPa
